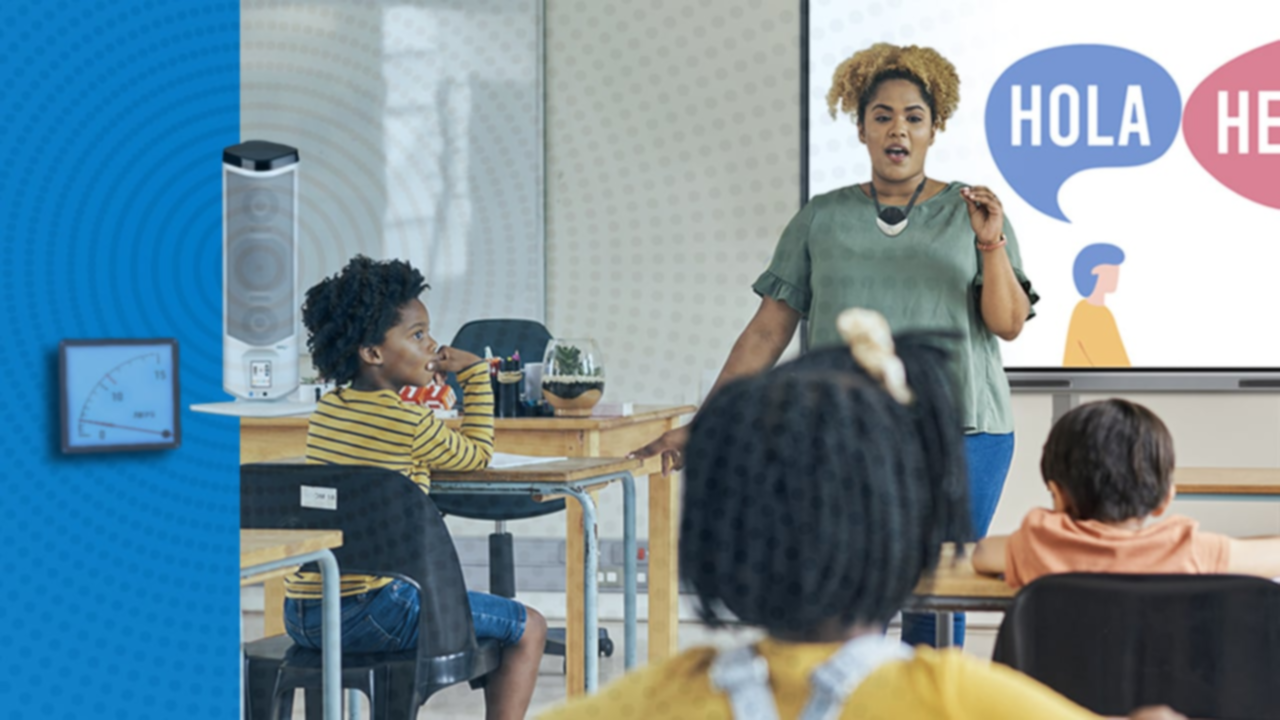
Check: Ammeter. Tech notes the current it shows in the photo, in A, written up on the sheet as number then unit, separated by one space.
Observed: 5 A
